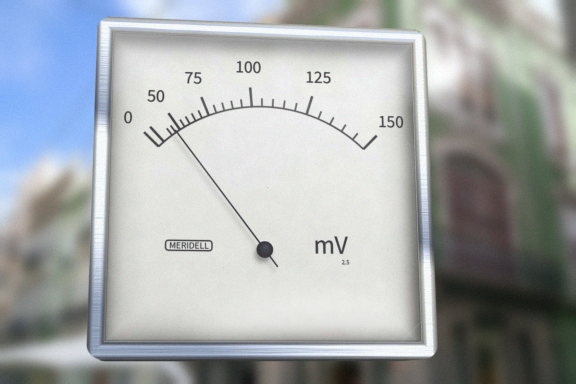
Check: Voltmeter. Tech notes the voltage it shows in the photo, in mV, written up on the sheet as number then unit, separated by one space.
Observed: 45 mV
